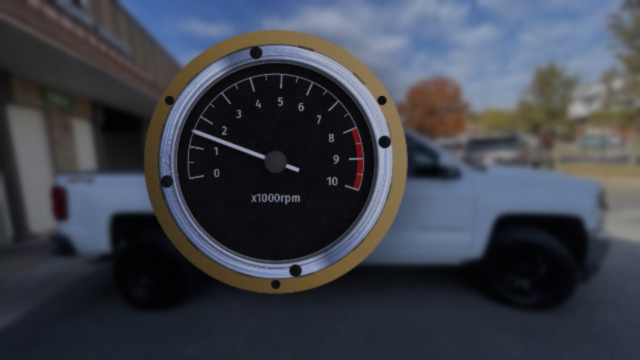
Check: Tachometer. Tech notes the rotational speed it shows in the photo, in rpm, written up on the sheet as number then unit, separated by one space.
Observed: 1500 rpm
